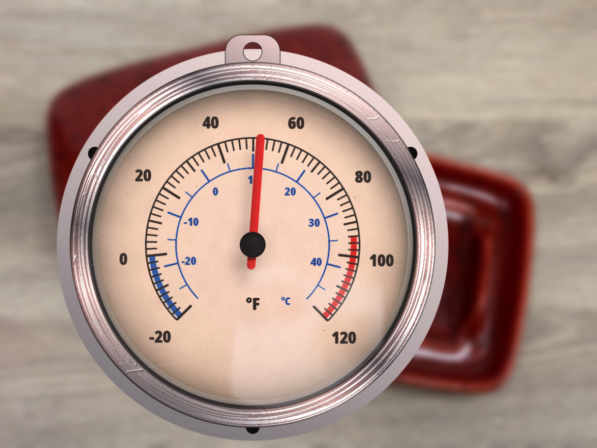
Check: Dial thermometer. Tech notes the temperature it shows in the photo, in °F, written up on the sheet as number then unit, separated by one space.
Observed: 52 °F
